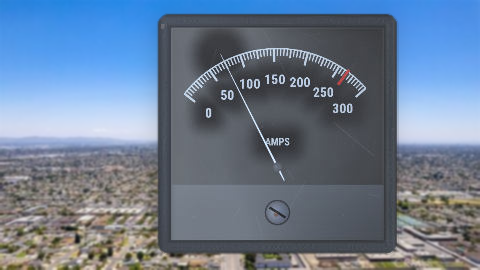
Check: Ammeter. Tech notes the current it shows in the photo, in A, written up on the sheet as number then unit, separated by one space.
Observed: 75 A
